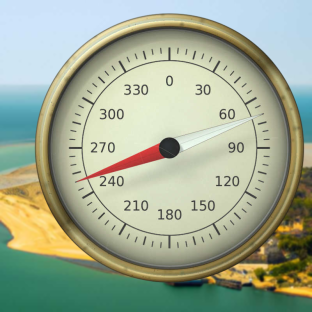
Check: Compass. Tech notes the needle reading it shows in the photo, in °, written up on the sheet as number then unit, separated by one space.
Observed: 250 °
